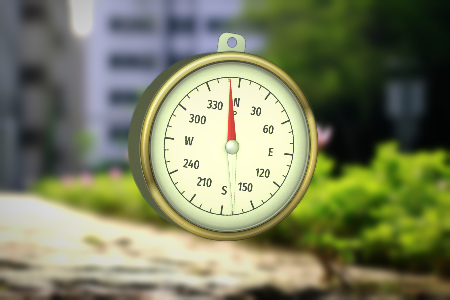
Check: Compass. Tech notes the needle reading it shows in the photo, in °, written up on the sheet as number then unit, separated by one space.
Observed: 350 °
